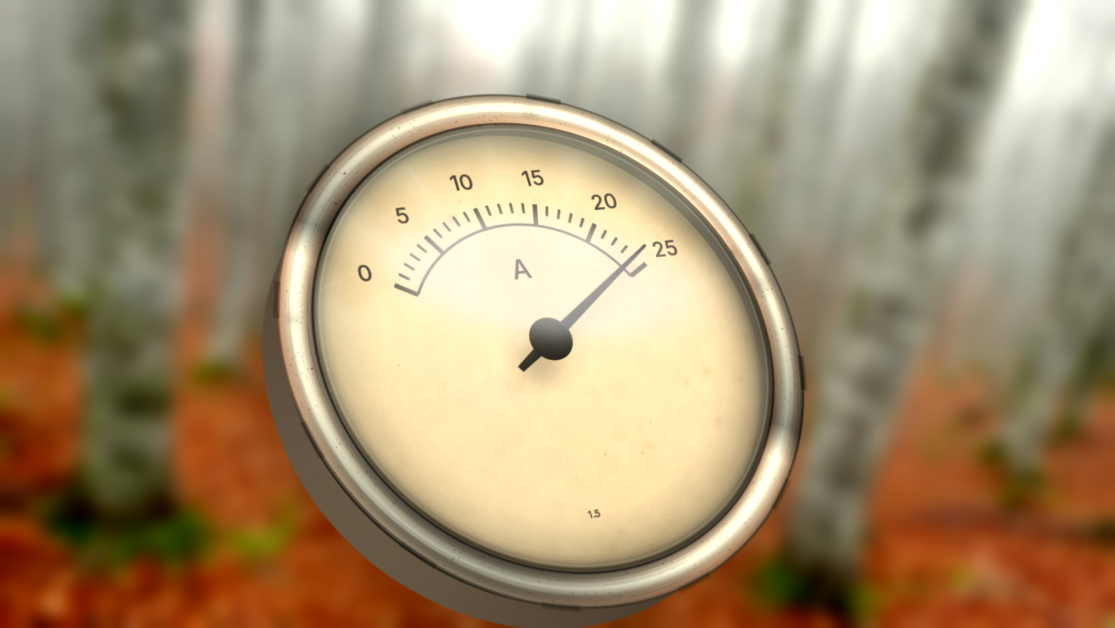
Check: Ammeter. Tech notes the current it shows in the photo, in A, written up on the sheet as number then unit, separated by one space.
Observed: 24 A
